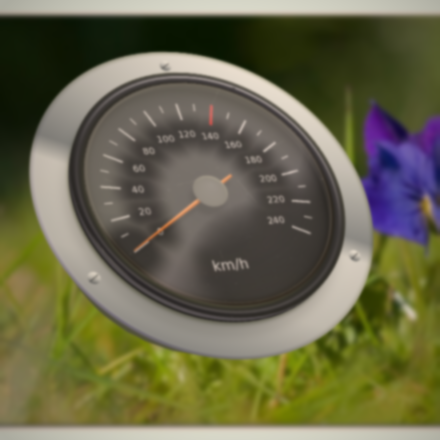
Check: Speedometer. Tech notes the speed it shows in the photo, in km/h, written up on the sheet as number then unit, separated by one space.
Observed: 0 km/h
